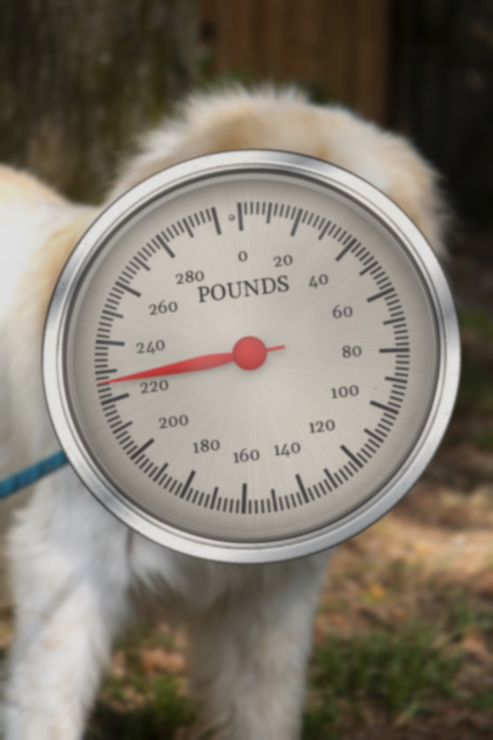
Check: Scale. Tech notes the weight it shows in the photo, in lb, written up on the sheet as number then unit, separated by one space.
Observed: 226 lb
